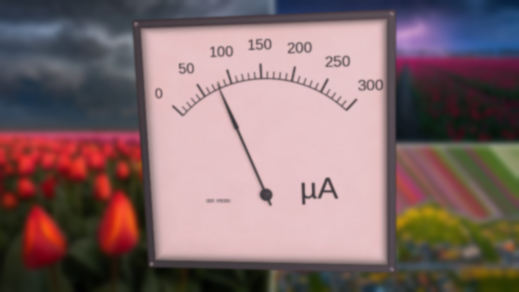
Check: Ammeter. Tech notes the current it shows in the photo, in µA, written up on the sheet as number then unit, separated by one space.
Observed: 80 µA
